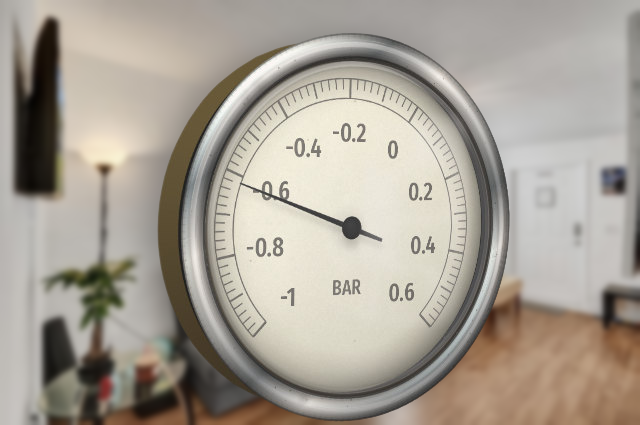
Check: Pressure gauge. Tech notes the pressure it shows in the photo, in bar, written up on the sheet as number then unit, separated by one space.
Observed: -0.62 bar
